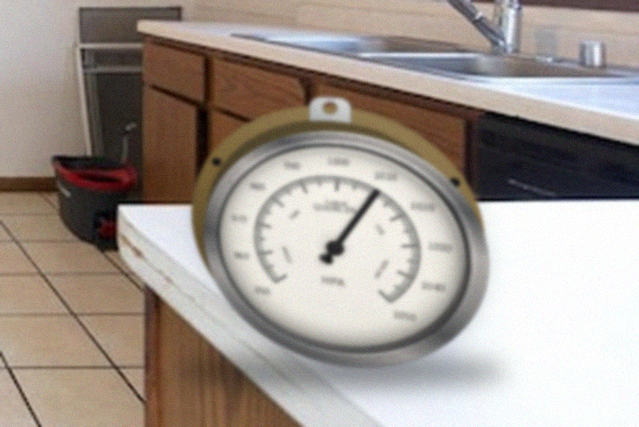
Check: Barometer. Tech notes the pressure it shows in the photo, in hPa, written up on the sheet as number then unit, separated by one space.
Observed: 1010 hPa
